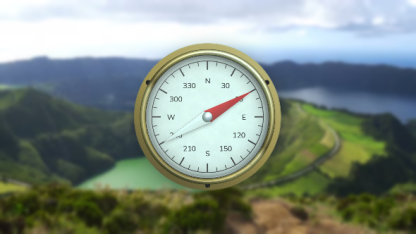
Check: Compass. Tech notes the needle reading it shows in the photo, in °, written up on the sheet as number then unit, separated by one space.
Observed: 60 °
